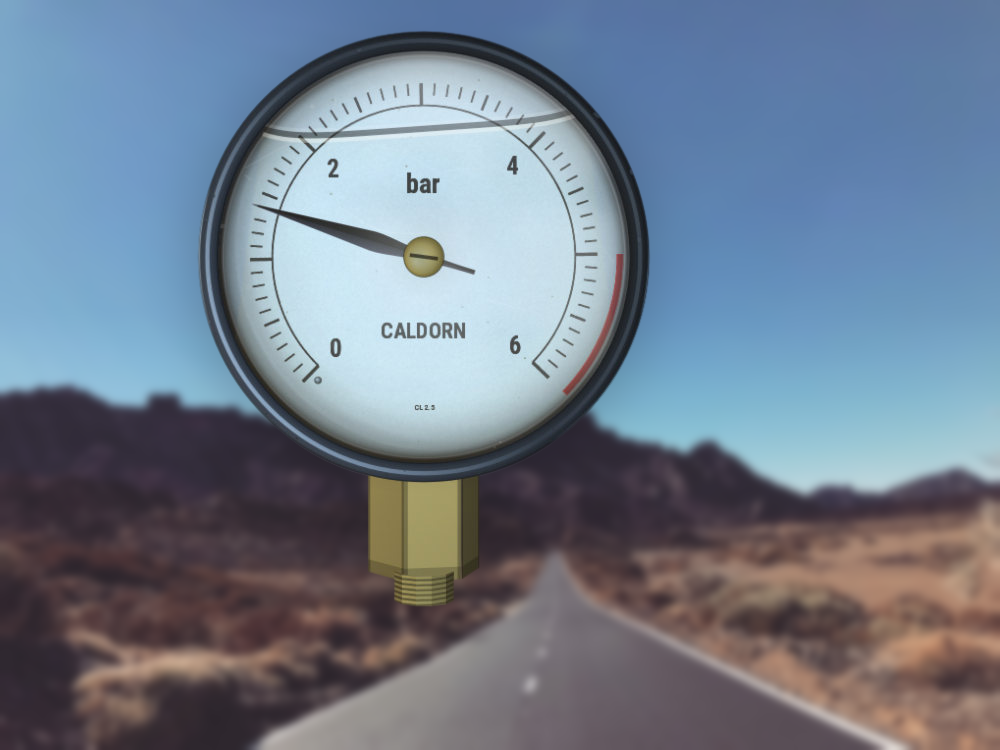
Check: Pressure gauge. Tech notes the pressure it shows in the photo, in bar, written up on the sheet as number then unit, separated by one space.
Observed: 1.4 bar
